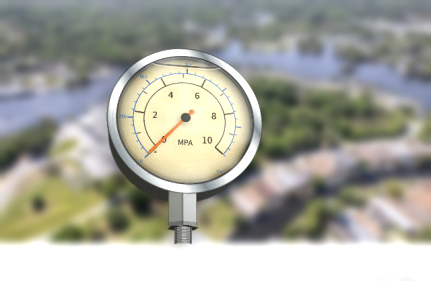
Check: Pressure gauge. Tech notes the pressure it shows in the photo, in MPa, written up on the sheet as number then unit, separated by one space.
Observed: 0 MPa
